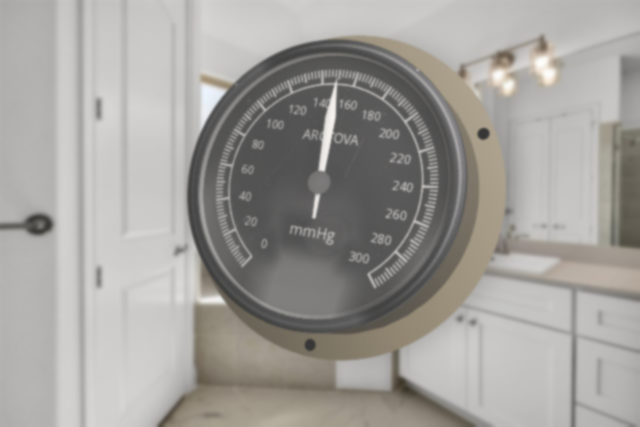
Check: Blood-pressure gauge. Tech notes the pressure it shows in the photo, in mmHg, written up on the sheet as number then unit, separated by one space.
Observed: 150 mmHg
